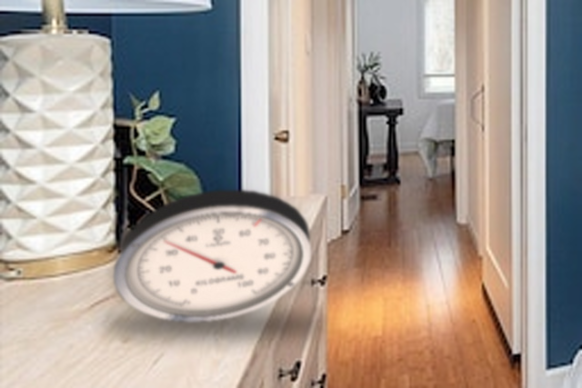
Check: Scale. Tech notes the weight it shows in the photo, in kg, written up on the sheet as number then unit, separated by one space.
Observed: 35 kg
